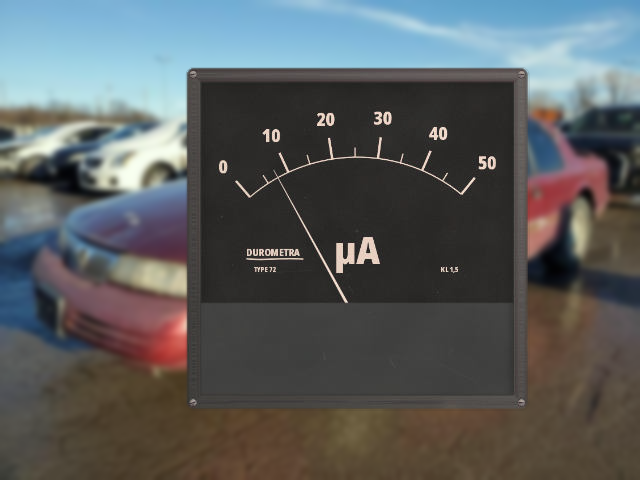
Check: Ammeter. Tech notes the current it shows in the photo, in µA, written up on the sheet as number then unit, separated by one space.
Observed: 7.5 µA
